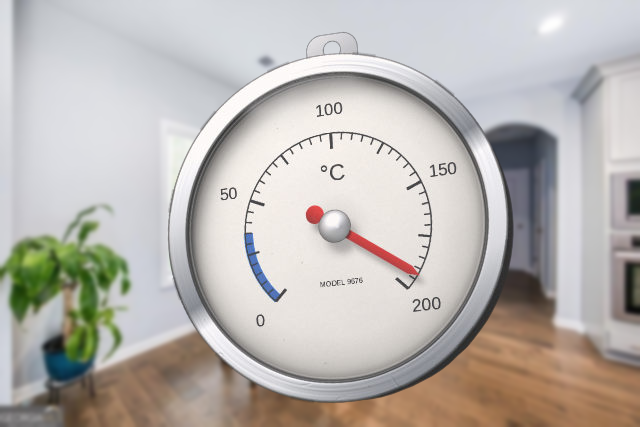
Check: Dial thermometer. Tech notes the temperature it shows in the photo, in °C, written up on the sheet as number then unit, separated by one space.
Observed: 192.5 °C
